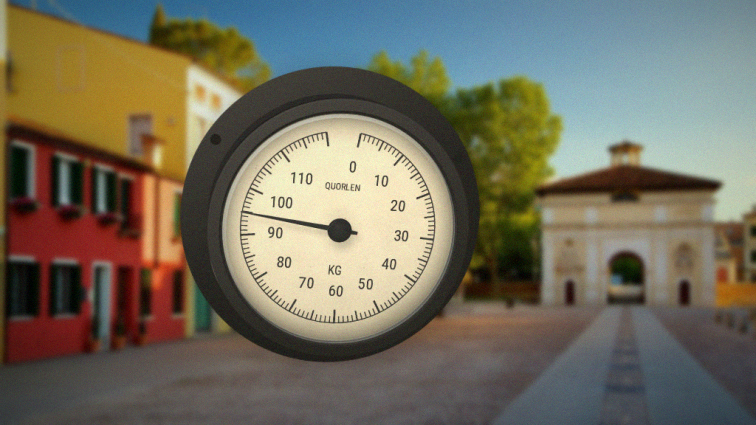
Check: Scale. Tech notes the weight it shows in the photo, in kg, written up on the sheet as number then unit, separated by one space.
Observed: 95 kg
